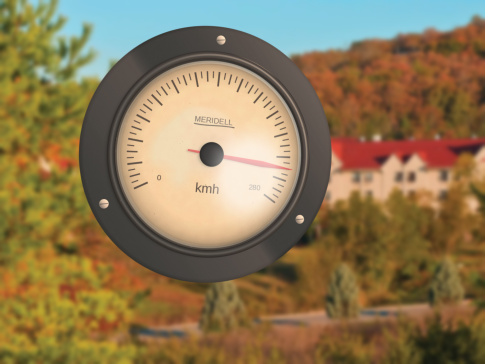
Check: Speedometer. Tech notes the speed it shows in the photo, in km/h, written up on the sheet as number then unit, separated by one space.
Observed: 250 km/h
